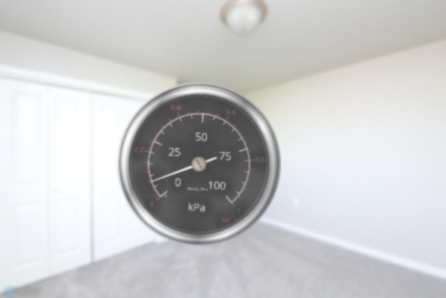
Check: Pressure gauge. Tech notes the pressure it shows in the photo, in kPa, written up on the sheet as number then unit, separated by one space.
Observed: 7.5 kPa
